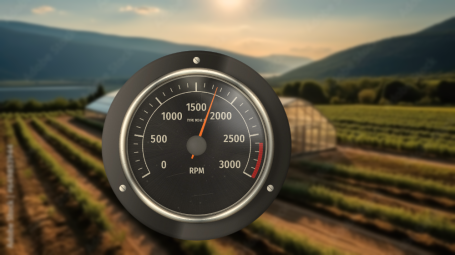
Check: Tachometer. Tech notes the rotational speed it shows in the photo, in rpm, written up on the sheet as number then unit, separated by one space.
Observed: 1750 rpm
